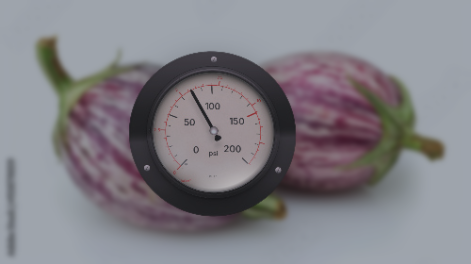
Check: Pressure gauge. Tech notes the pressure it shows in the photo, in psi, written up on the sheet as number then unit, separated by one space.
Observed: 80 psi
